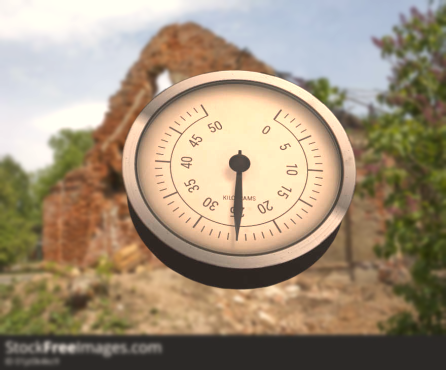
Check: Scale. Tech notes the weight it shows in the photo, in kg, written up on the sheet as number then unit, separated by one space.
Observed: 25 kg
